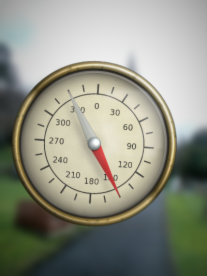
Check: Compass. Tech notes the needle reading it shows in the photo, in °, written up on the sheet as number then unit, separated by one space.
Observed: 150 °
